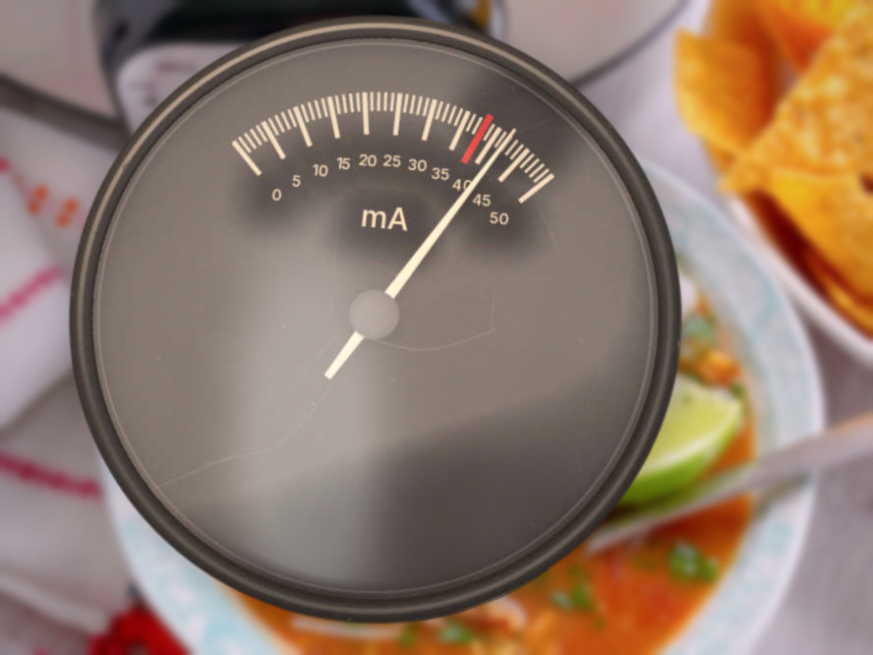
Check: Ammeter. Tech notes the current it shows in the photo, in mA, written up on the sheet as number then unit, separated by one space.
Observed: 42 mA
